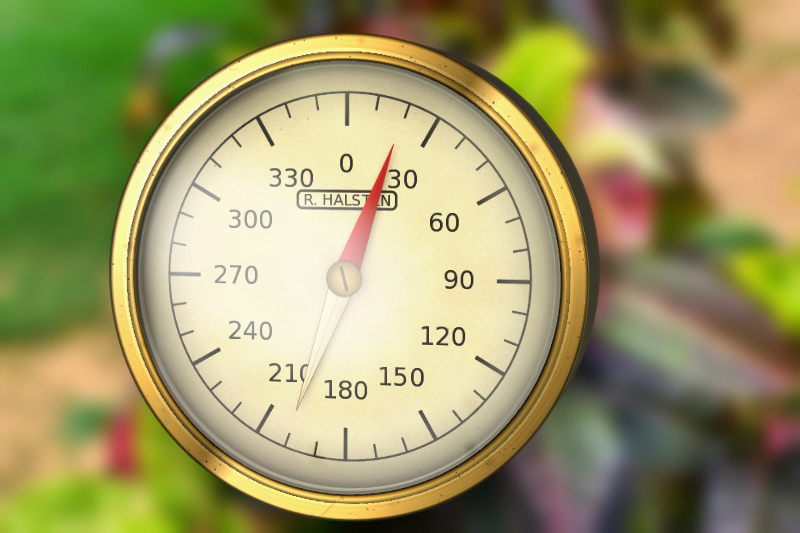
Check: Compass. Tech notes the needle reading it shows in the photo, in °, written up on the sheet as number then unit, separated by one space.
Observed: 20 °
